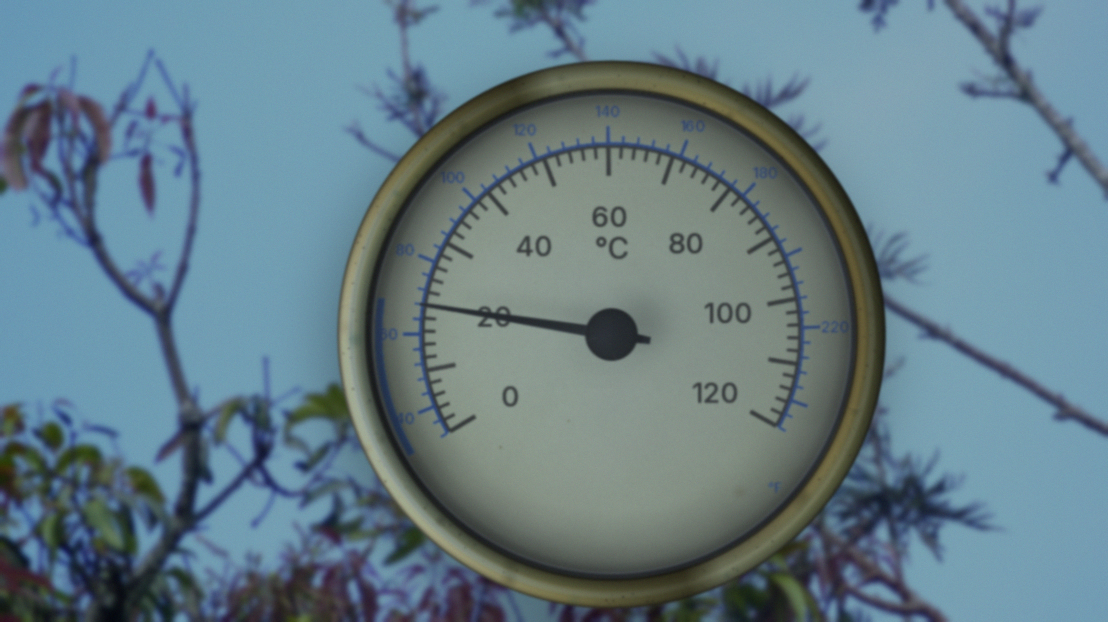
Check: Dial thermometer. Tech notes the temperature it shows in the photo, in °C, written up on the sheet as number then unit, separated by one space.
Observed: 20 °C
